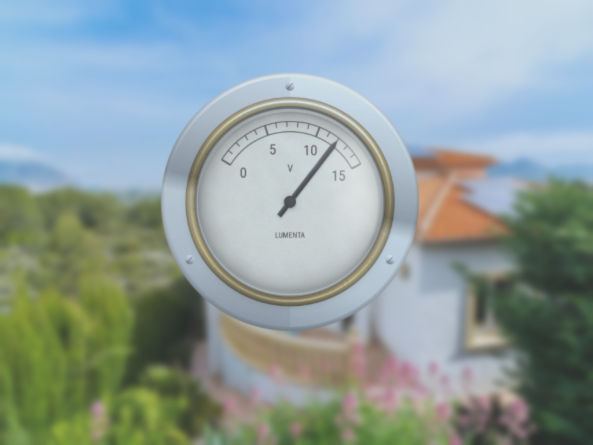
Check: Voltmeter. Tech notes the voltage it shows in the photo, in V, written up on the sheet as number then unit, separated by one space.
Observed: 12 V
